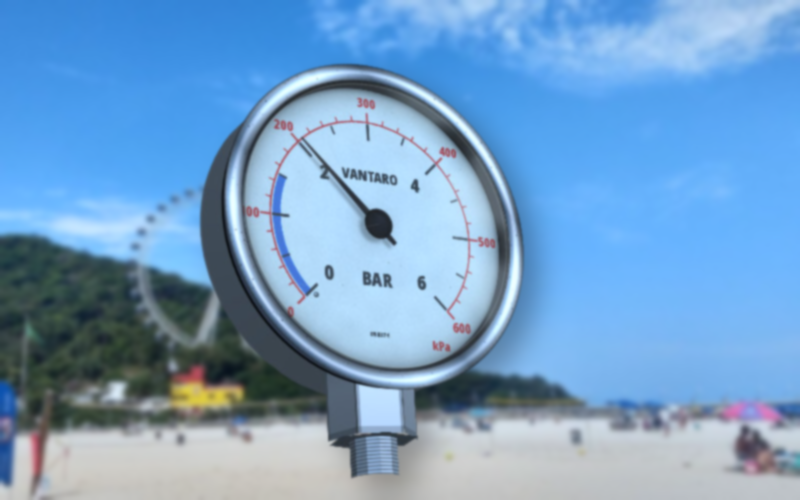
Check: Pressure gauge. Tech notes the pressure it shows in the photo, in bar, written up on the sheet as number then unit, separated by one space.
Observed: 2 bar
